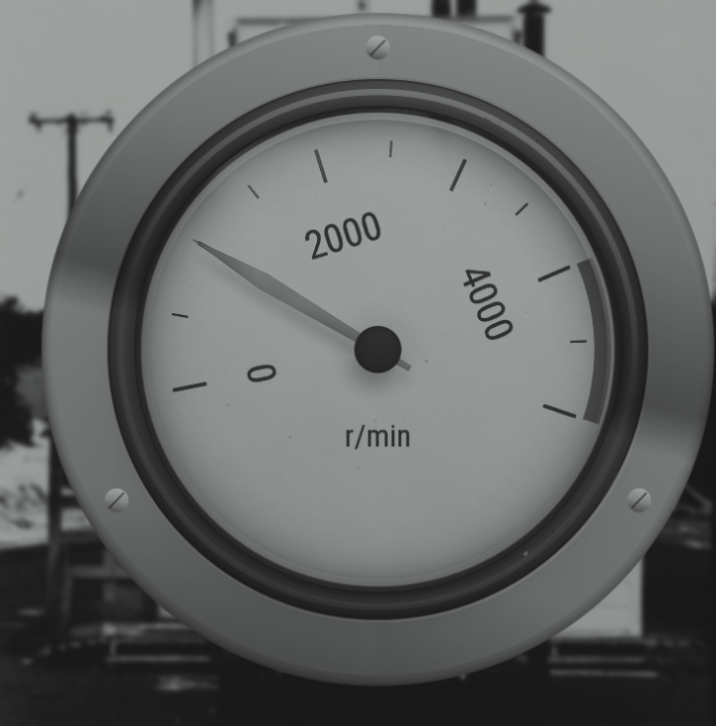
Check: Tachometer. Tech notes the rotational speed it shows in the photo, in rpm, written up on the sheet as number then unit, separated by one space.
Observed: 1000 rpm
